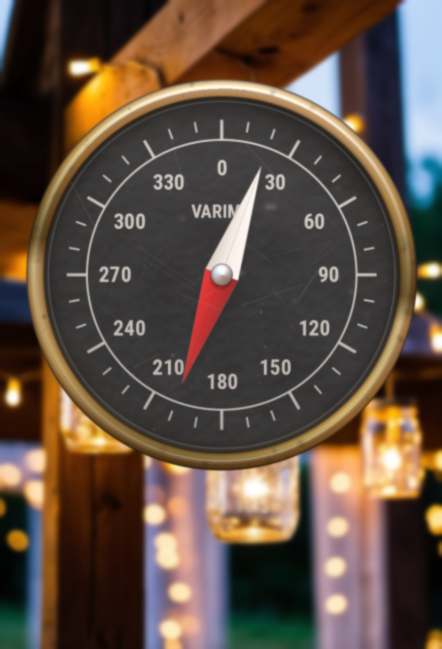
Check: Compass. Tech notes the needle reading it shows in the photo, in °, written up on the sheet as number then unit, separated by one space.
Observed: 200 °
